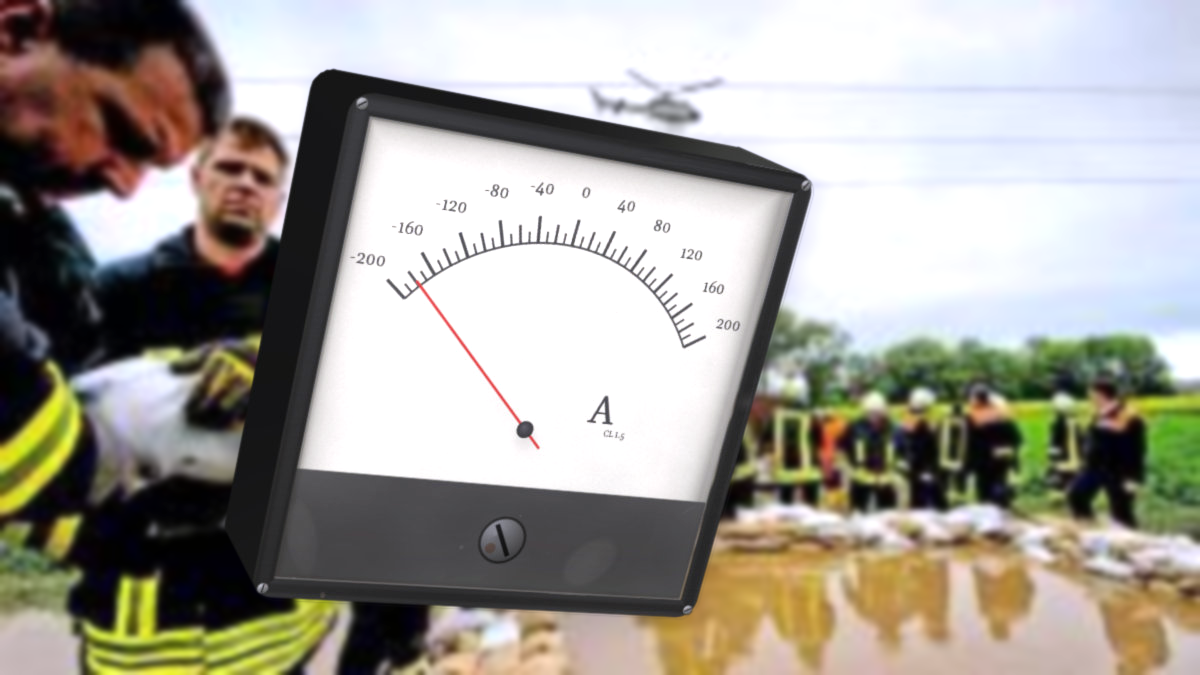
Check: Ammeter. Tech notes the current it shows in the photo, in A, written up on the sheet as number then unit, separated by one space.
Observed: -180 A
